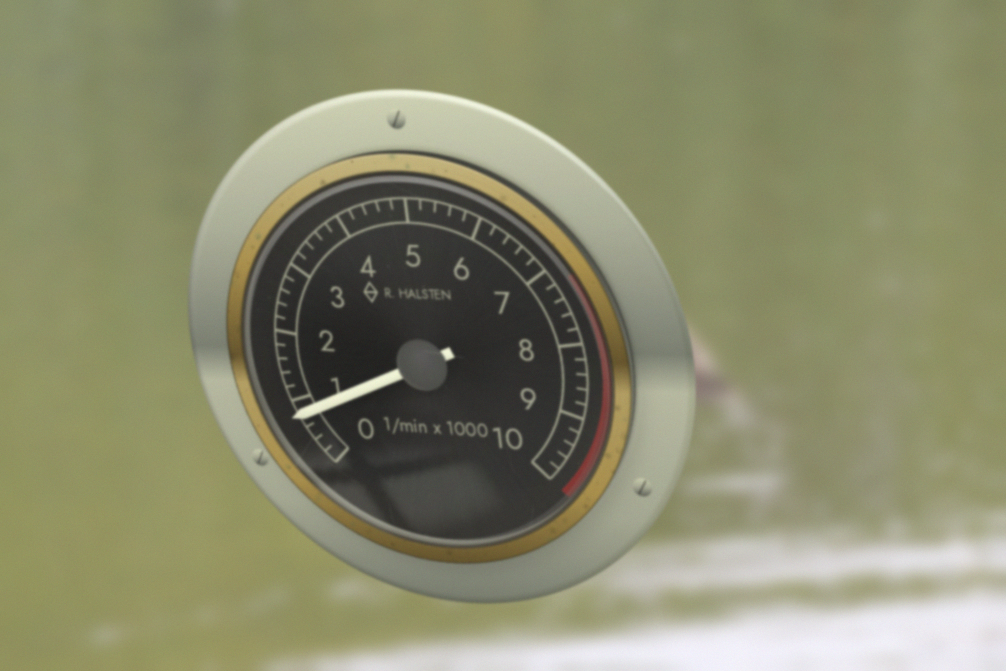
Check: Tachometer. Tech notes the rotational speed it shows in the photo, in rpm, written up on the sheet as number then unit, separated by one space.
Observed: 800 rpm
